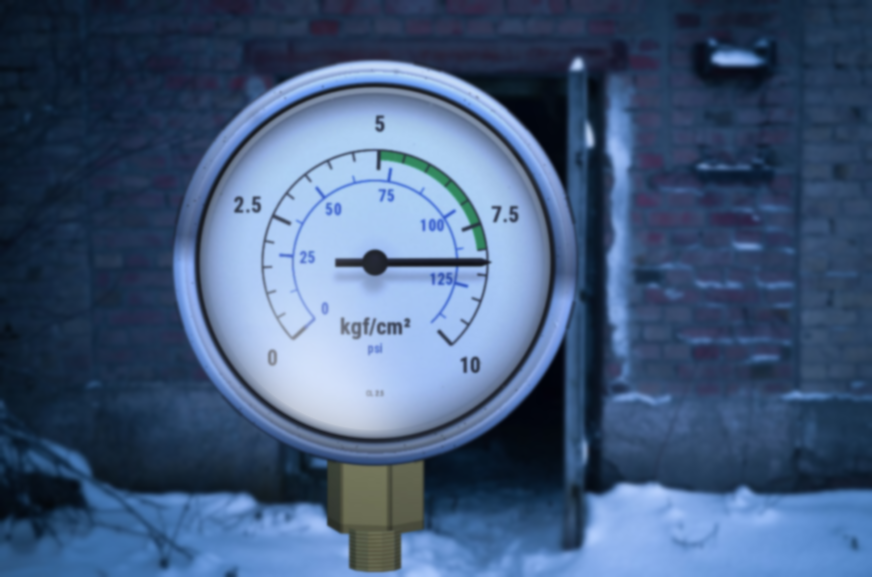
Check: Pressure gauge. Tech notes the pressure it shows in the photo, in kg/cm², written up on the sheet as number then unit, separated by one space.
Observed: 8.25 kg/cm²
